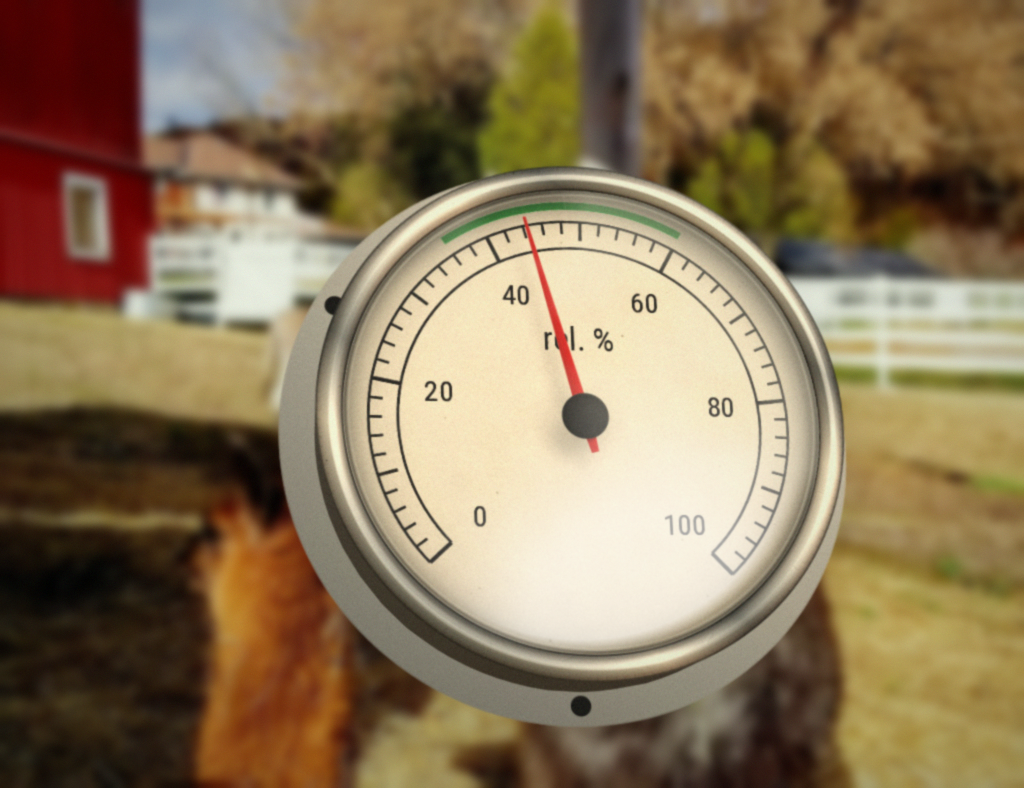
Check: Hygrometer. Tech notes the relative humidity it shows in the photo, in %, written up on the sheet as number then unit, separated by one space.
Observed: 44 %
